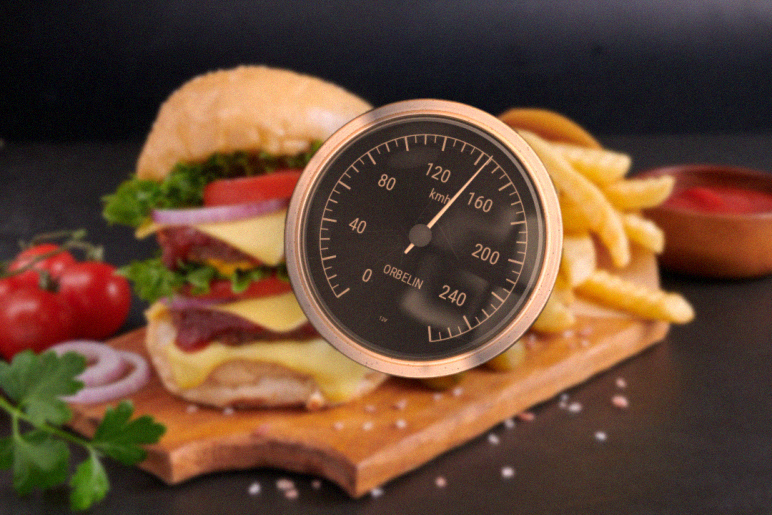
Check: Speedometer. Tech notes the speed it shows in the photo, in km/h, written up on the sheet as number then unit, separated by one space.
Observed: 145 km/h
